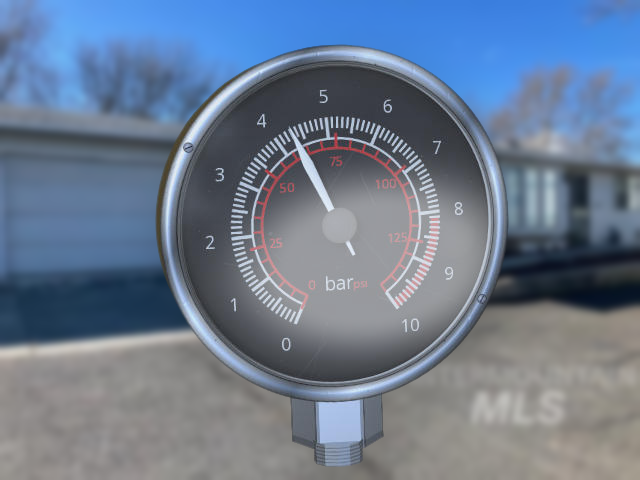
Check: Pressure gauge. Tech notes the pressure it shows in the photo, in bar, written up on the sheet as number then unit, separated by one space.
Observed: 4.3 bar
